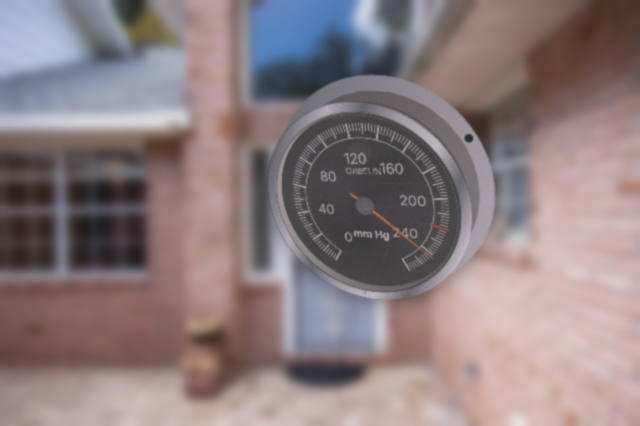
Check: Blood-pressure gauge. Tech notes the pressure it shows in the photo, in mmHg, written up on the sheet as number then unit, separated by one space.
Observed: 240 mmHg
